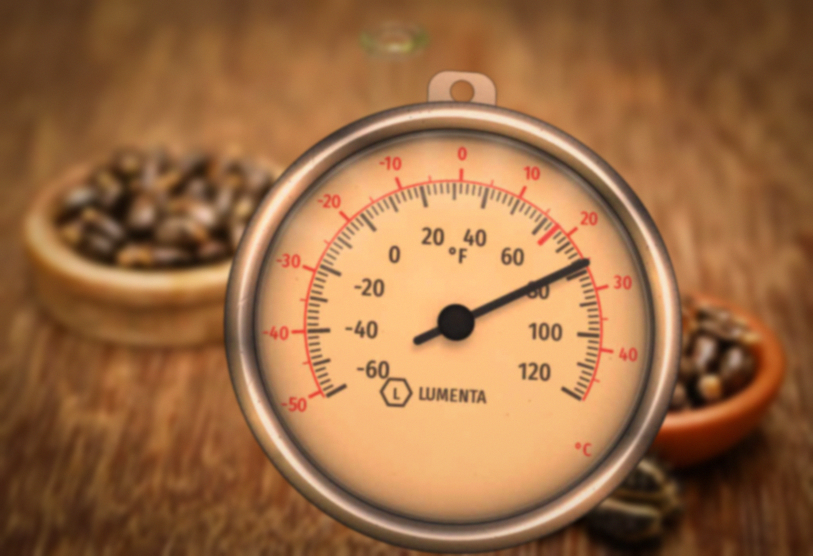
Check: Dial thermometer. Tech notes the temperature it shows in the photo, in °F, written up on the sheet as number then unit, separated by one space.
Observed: 78 °F
